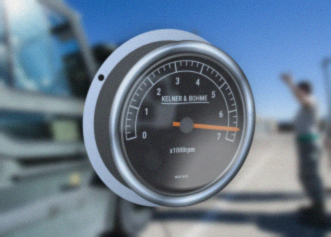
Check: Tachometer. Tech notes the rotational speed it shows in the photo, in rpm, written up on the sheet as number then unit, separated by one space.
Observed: 6600 rpm
